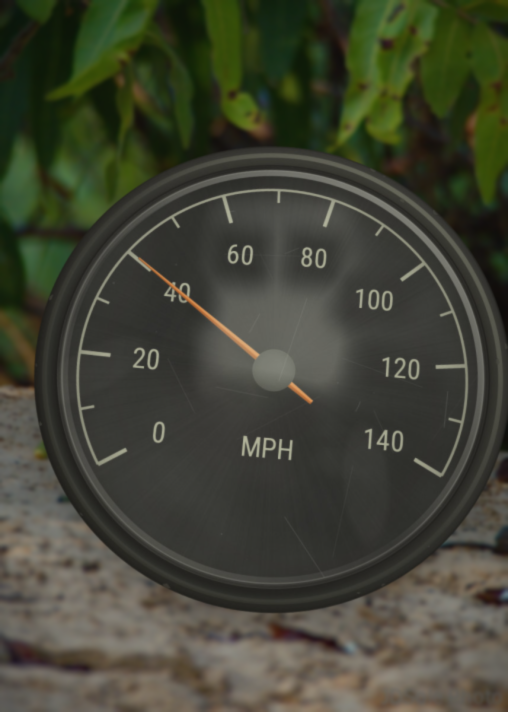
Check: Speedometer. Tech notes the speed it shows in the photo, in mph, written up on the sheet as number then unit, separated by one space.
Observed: 40 mph
